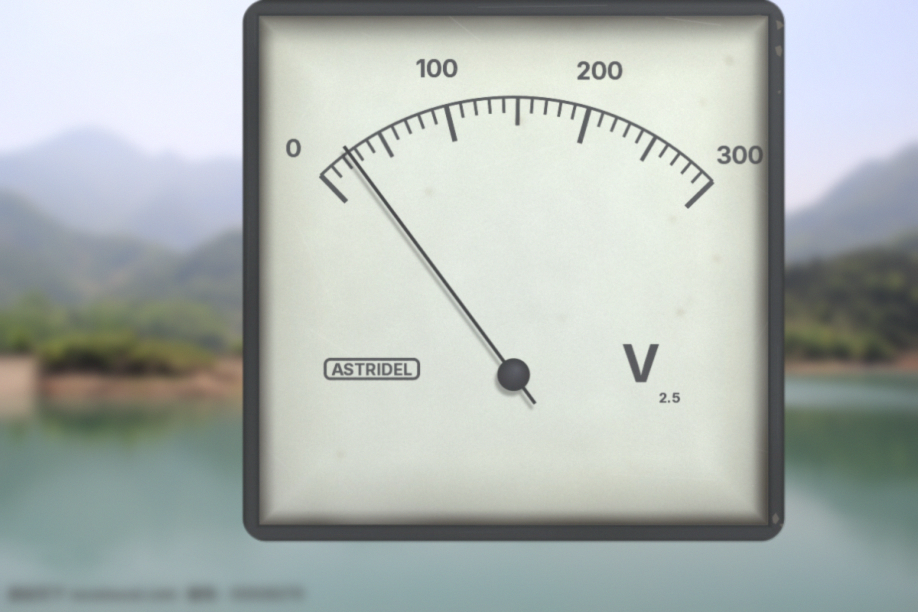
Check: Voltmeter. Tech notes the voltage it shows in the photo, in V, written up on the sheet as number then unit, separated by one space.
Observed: 25 V
